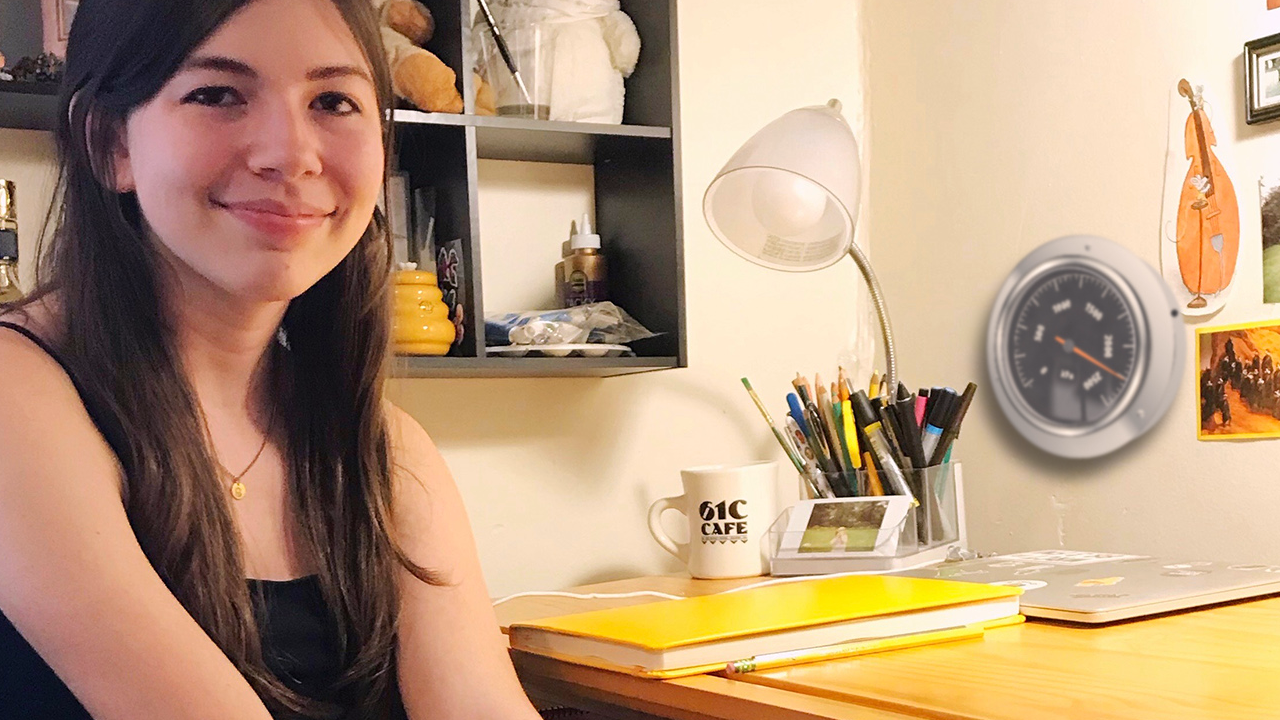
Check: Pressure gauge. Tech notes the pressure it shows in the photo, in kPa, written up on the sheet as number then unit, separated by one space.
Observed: 2250 kPa
